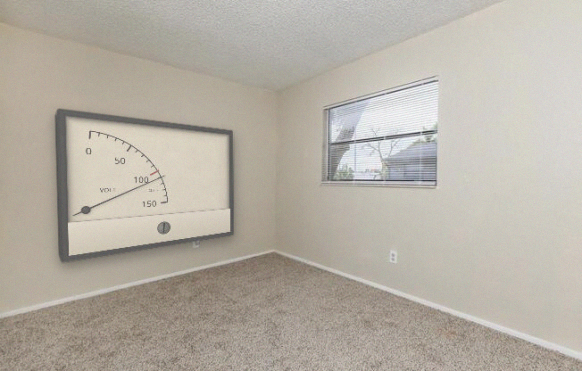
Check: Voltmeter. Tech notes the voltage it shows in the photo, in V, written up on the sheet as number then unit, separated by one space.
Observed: 110 V
